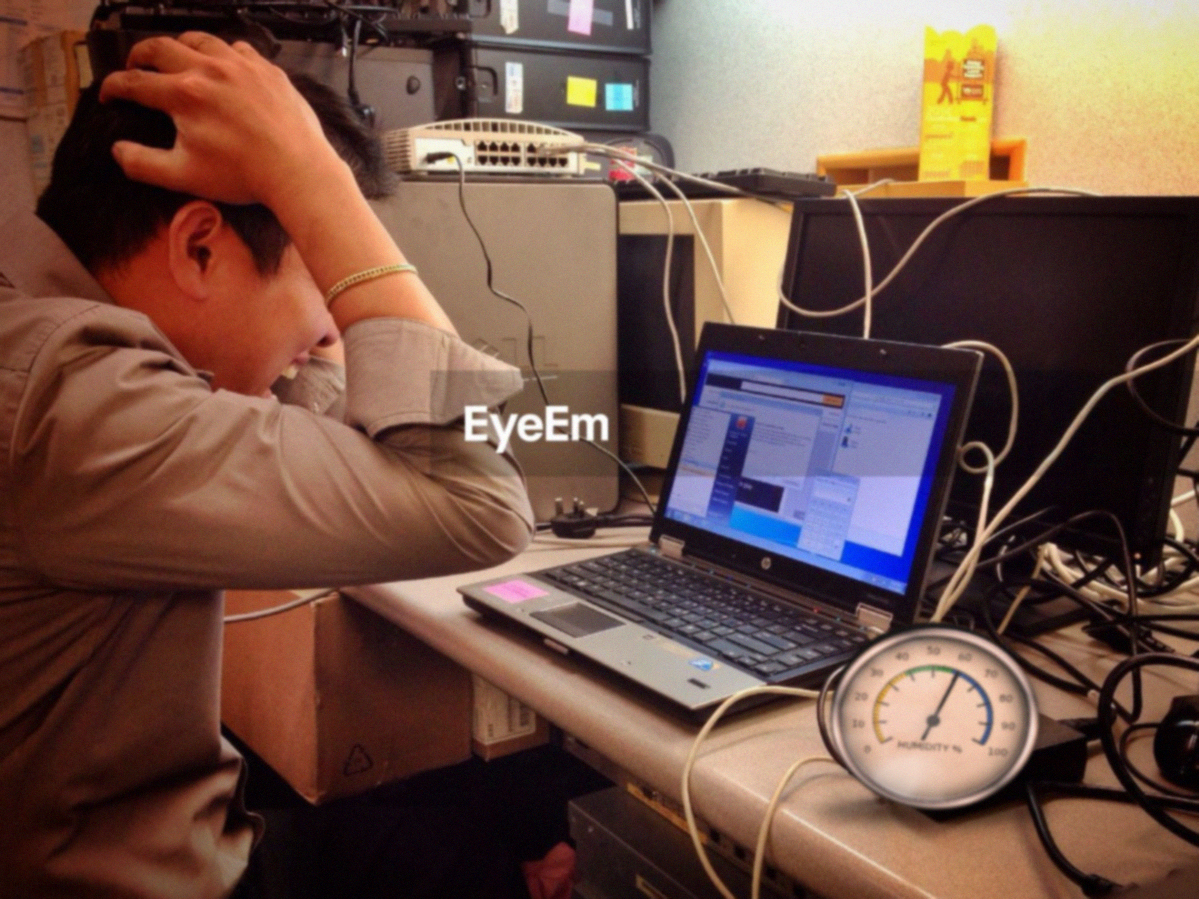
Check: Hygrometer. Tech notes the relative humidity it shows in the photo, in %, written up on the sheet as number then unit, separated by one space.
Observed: 60 %
